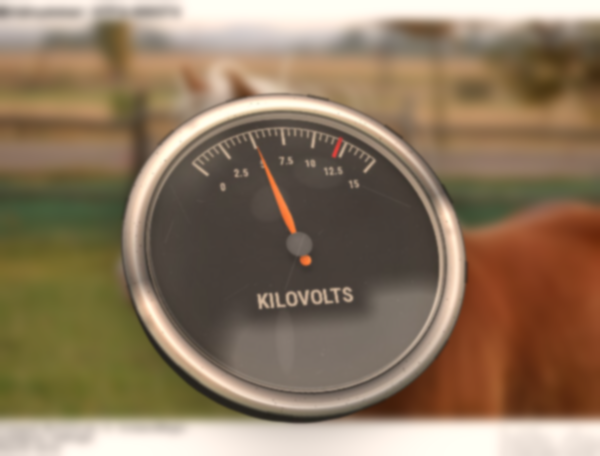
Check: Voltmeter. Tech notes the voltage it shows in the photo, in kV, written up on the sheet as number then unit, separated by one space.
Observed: 5 kV
